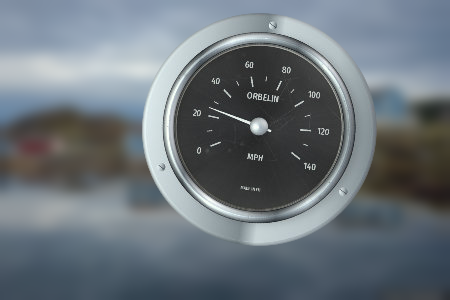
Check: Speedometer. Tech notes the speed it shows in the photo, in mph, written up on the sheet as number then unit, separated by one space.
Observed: 25 mph
